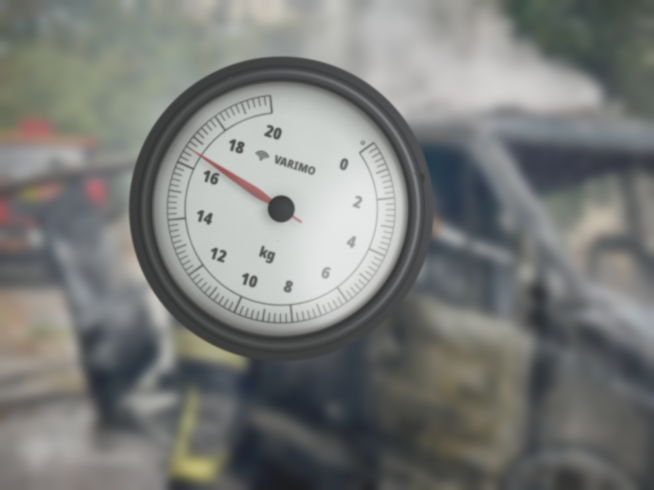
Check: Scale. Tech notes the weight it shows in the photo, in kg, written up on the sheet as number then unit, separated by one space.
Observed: 16.6 kg
